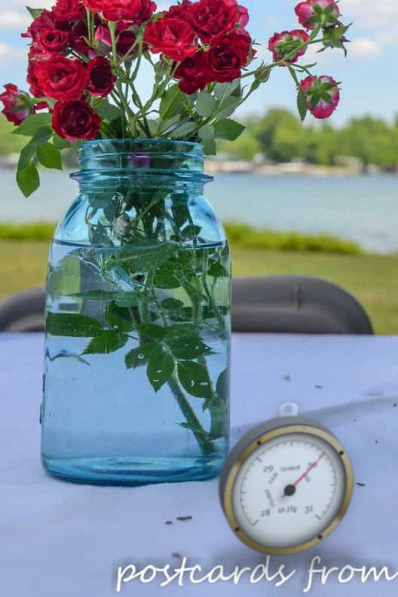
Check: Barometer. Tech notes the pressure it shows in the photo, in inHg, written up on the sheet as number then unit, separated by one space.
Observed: 30 inHg
